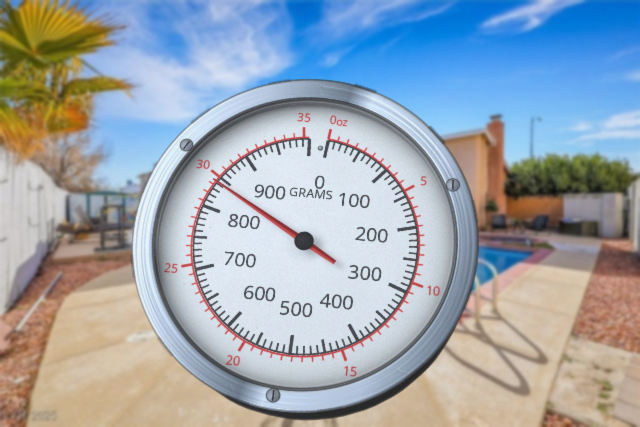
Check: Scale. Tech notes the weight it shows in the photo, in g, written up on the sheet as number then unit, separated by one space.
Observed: 840 g
